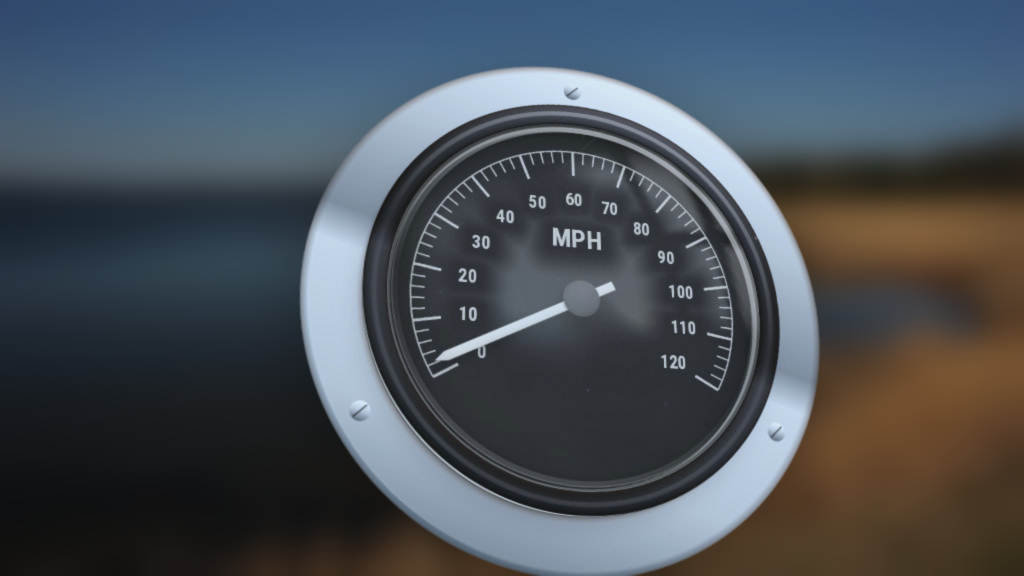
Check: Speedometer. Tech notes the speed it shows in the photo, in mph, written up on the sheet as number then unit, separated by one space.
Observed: 2 mph
